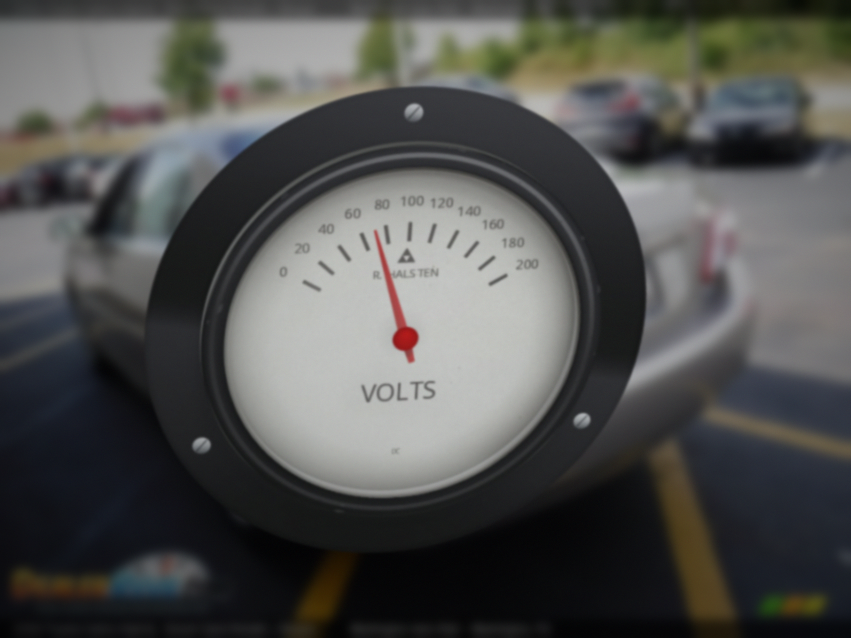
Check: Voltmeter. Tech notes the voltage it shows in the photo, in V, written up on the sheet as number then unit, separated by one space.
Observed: 70 V
